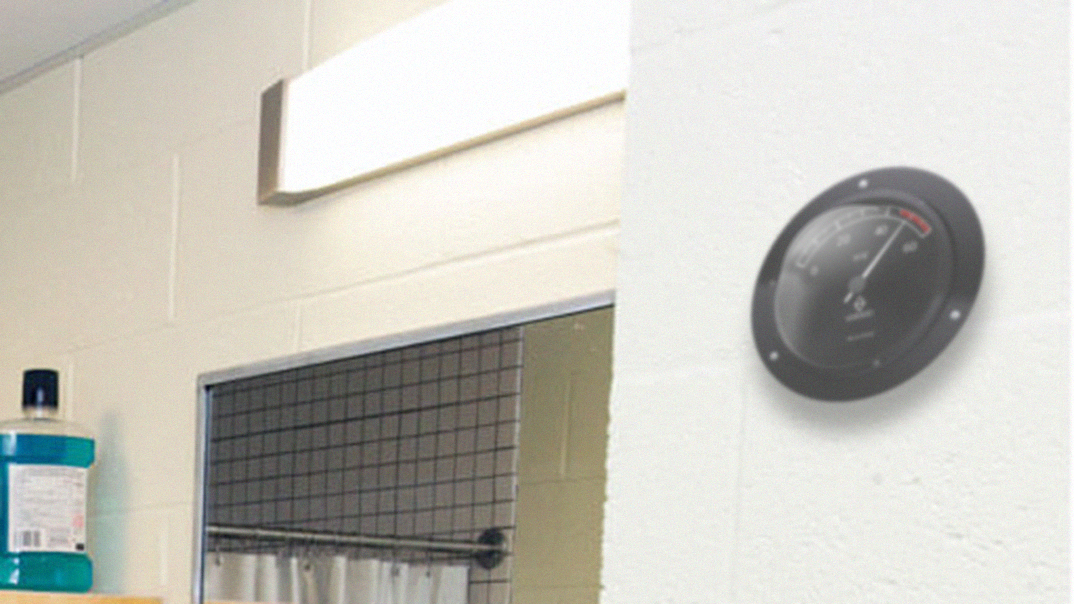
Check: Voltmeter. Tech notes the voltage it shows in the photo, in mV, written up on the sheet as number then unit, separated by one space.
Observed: 50 mV
